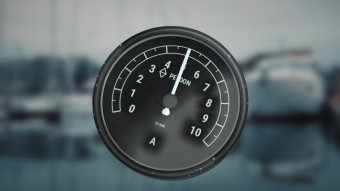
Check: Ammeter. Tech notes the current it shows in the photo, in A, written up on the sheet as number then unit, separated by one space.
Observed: 5 A
